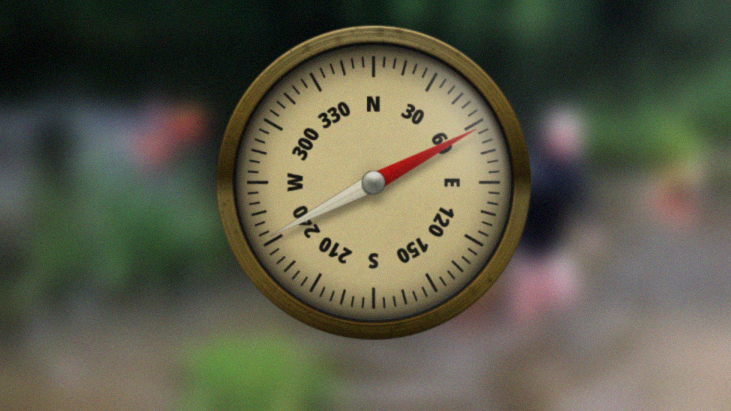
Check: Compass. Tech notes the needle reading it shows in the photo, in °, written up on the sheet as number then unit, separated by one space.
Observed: 62.5 °
